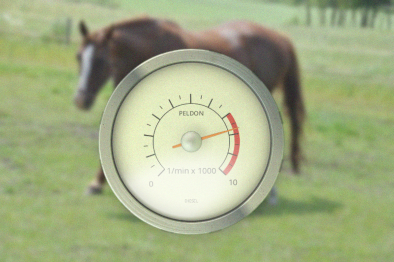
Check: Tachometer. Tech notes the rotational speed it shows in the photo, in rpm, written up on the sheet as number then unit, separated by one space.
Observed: 7750 rpm
